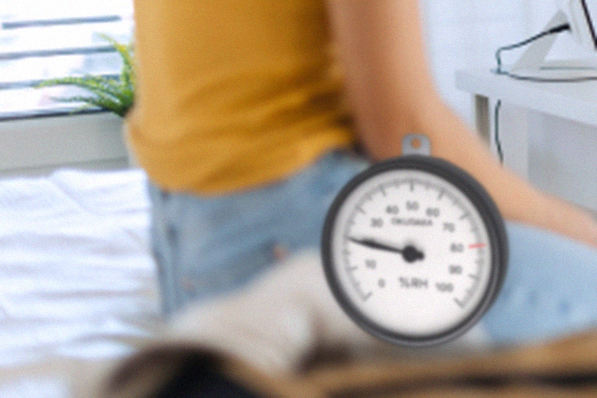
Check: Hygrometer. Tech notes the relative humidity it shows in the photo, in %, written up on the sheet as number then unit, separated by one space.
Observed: 20 %
